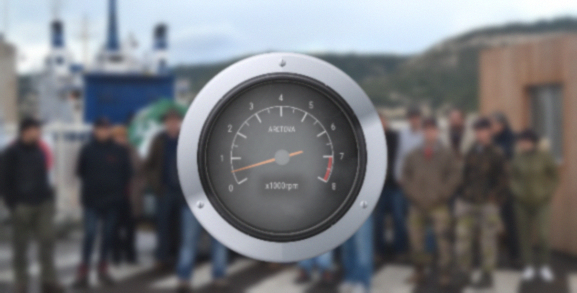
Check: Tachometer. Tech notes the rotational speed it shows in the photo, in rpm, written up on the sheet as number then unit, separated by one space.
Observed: 500 rpm
